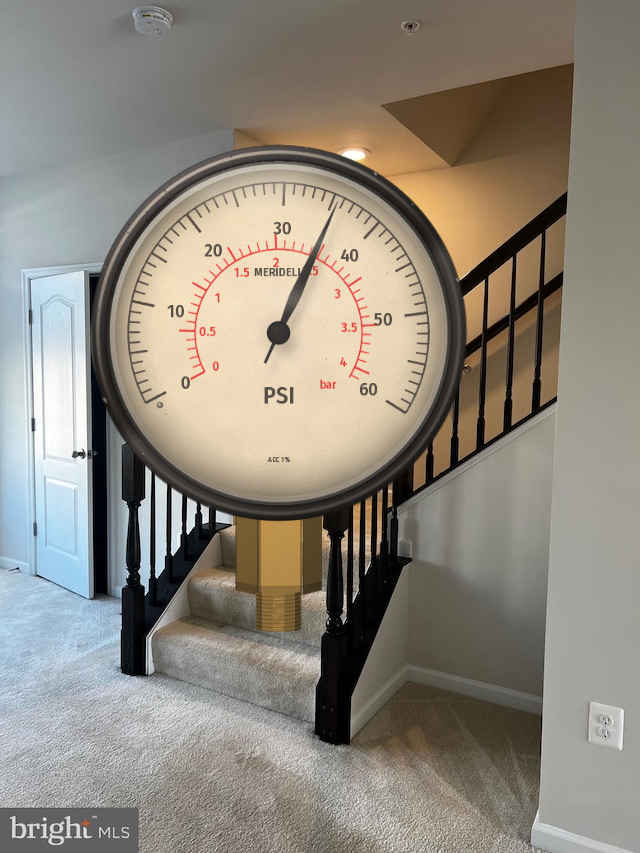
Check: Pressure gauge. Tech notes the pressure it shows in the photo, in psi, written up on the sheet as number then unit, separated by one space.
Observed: 35.5 psi
